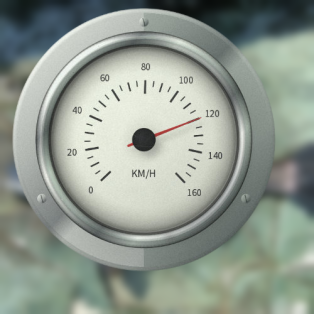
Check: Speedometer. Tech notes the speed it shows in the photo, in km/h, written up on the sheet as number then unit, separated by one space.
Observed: 120 km/h
